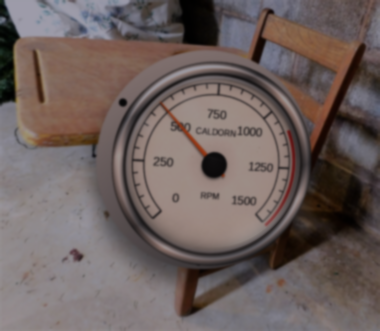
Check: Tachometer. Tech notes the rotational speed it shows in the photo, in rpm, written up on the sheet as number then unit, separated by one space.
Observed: 500 rpm
